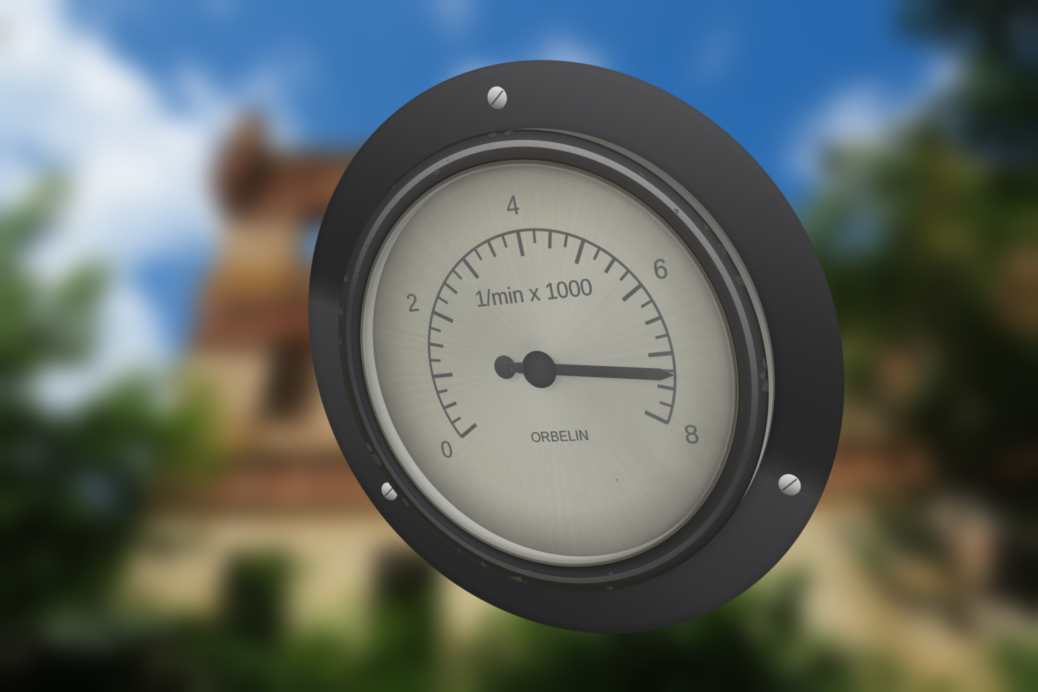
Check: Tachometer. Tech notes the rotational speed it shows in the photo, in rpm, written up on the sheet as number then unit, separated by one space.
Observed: 7250 rpm
